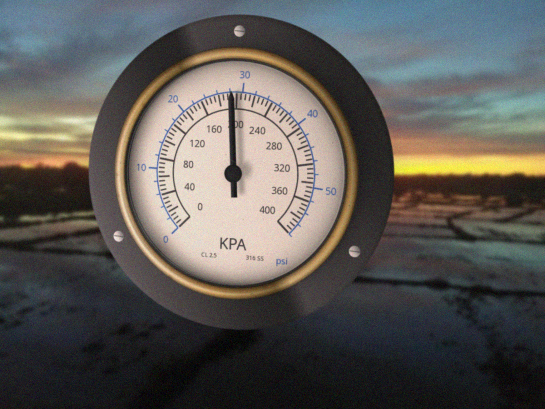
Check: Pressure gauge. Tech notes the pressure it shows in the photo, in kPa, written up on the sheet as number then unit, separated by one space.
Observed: 195 kPa
